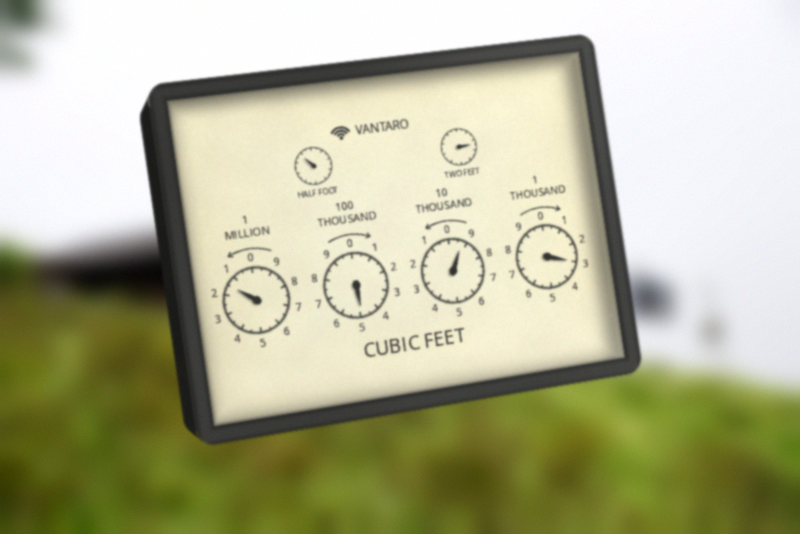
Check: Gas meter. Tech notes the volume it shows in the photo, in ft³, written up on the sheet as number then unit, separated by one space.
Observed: 149300 ft³
